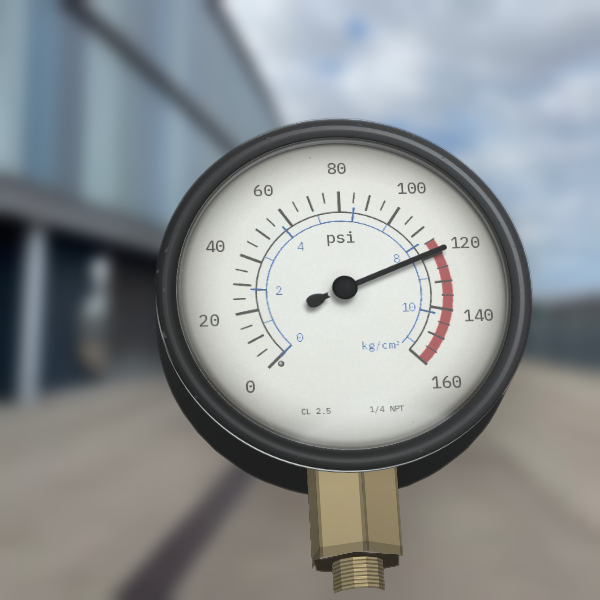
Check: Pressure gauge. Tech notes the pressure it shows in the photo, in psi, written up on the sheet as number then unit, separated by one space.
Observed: 120 psi
